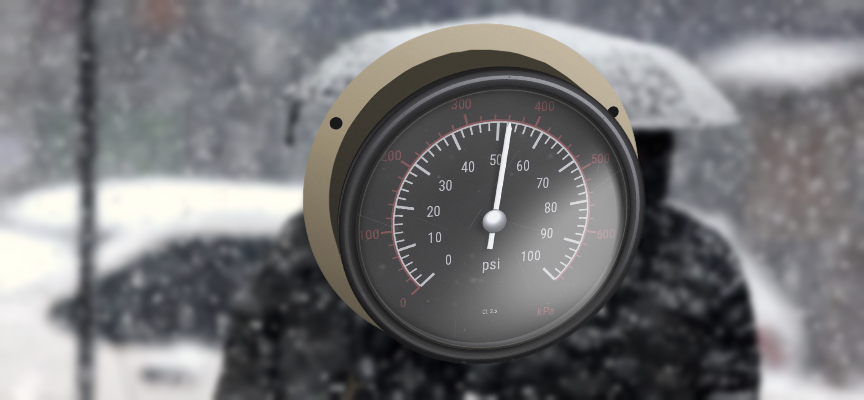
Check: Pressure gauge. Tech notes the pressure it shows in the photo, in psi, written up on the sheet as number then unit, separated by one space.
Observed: 52 psi
